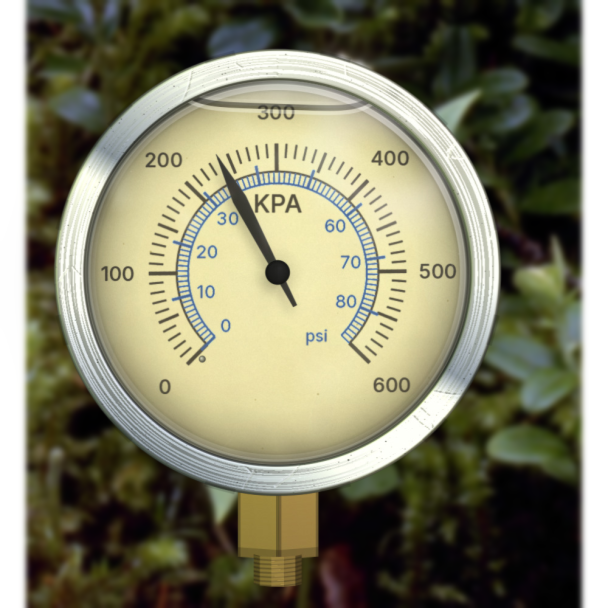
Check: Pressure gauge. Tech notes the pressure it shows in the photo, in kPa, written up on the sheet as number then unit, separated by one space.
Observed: 240 kPa
